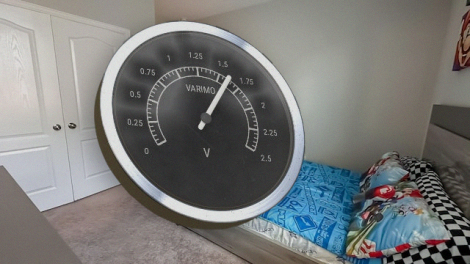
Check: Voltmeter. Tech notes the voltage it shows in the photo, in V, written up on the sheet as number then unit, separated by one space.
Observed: 1.6 V
